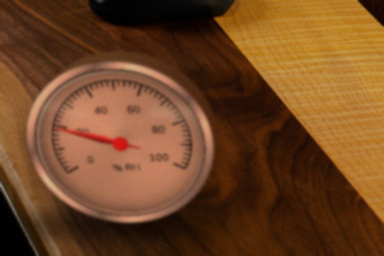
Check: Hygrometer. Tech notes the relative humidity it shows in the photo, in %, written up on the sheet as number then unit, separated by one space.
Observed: 20 %
